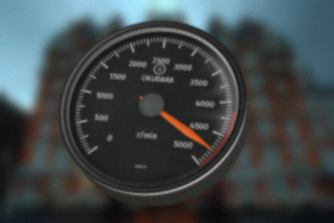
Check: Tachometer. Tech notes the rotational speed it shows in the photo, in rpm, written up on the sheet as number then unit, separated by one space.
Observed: 4750 rpm
